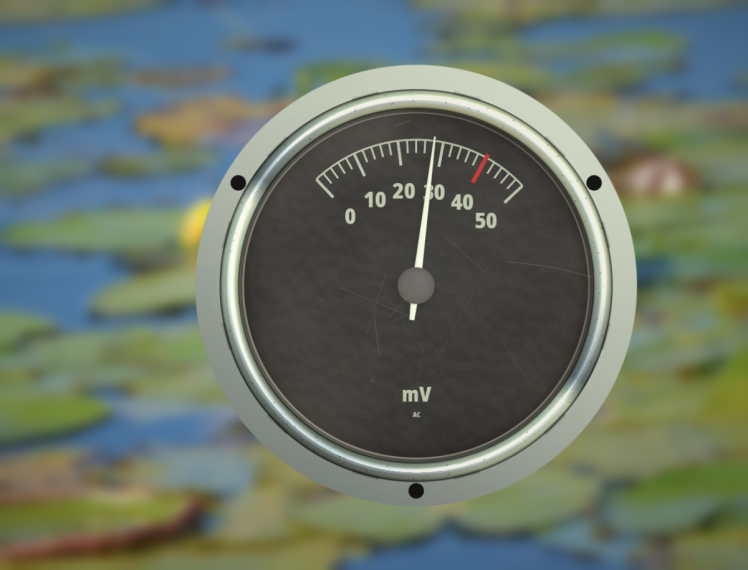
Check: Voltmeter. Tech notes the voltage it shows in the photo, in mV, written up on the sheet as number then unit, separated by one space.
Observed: 28 mV
